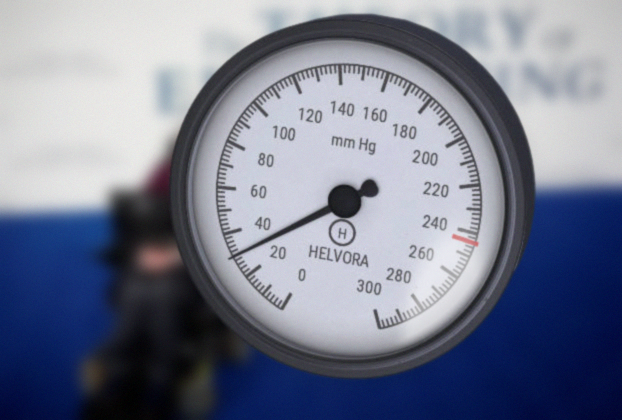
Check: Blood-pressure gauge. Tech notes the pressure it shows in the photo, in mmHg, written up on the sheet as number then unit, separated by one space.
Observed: 30 mmHg
